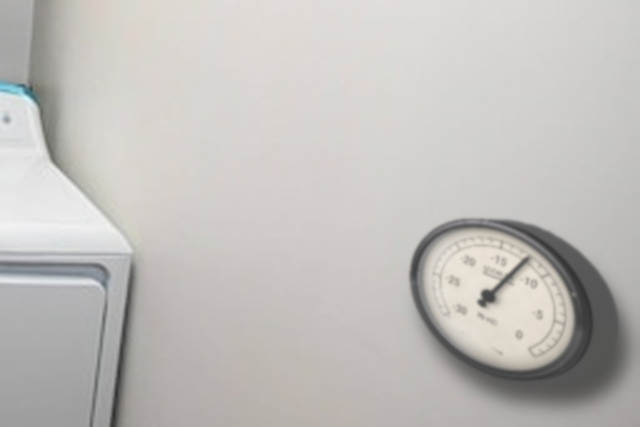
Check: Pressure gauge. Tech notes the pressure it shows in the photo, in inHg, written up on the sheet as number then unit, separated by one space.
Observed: -12 inHg
